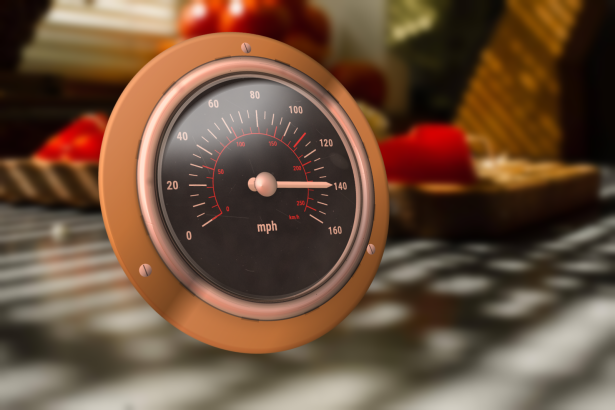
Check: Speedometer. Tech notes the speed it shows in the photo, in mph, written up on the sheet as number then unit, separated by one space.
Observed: 140 mph
